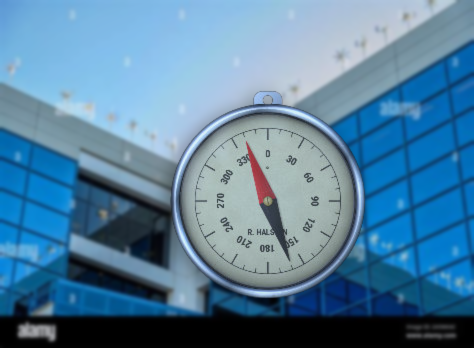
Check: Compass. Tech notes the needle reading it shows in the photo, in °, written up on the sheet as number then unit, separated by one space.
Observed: 340 °
